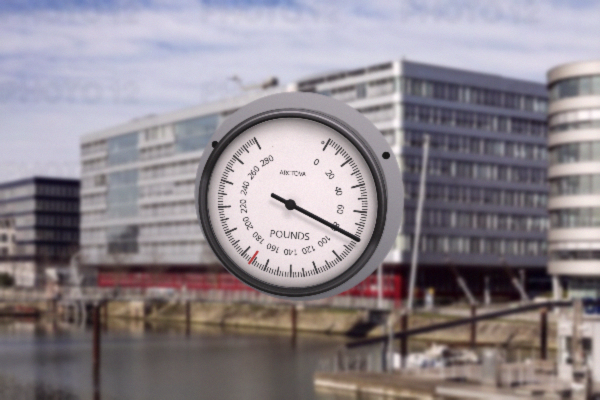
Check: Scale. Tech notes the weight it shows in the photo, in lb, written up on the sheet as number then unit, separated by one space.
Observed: 80 lb
